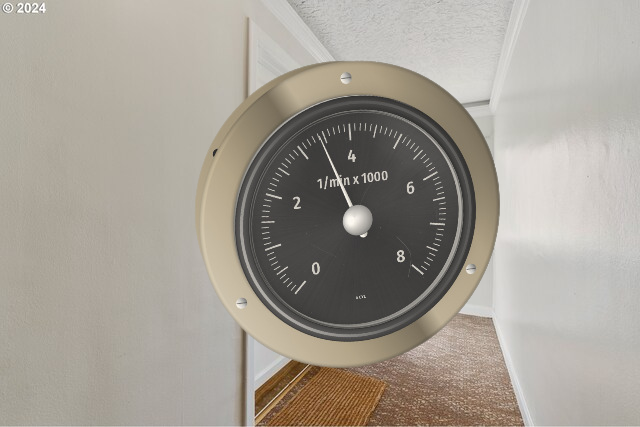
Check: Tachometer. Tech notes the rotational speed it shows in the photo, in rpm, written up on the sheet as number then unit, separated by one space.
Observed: 3400 rpm
